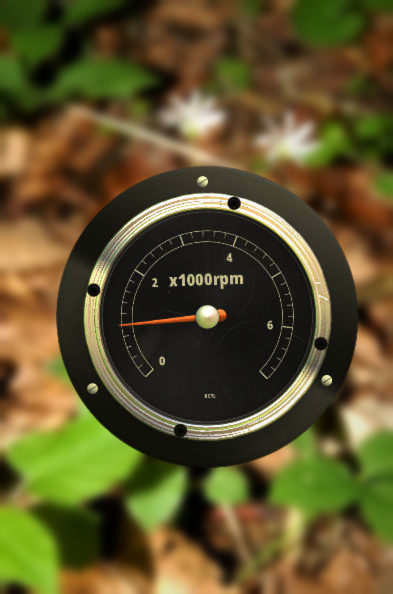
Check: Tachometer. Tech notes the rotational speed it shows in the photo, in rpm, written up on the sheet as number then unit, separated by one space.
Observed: 1000 rpm
